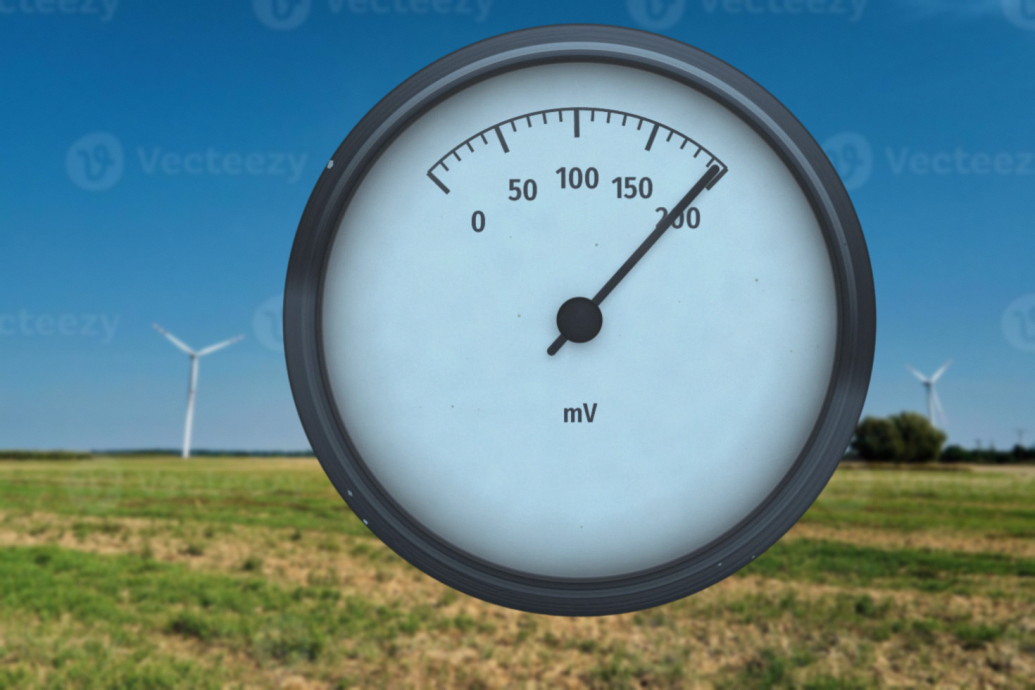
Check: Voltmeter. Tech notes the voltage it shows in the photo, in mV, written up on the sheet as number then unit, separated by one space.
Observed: 195 mV
